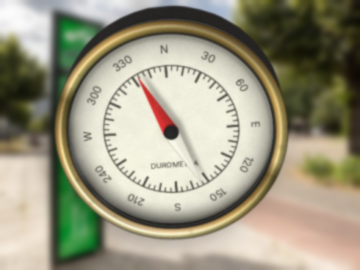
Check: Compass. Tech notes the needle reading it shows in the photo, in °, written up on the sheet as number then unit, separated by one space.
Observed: 335 °
